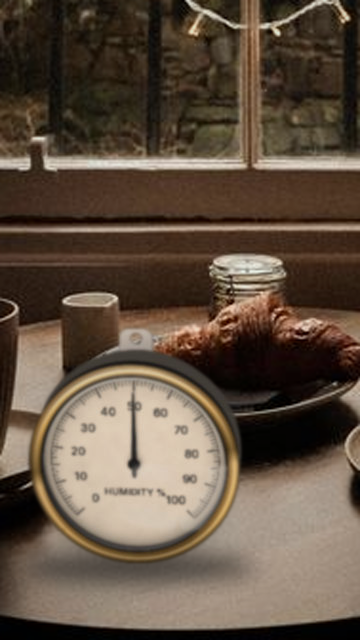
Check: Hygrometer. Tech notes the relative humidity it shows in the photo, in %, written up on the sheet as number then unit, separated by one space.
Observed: 50 %
